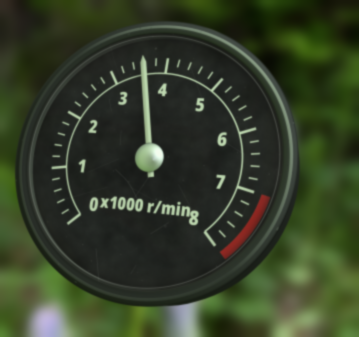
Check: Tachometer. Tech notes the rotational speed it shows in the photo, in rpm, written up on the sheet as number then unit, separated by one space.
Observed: 3600 rpm
